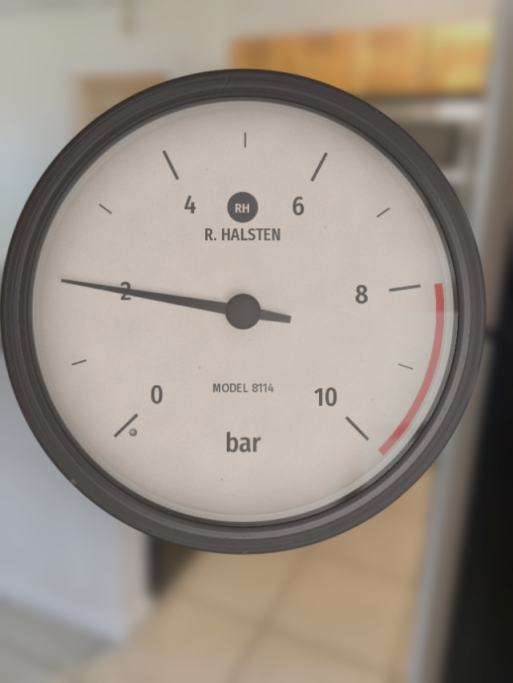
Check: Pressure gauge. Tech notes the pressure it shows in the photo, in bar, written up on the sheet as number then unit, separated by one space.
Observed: 2 bar
